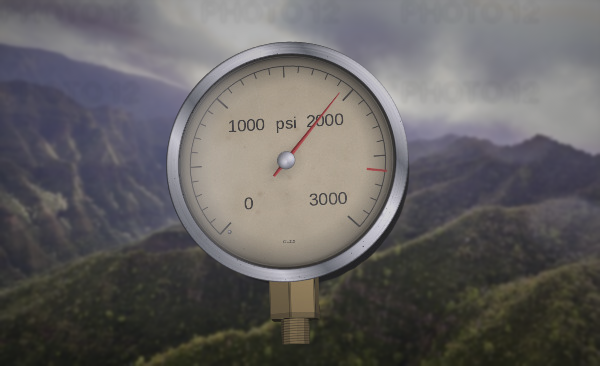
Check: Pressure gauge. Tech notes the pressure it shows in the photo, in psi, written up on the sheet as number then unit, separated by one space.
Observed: 1950 psi
